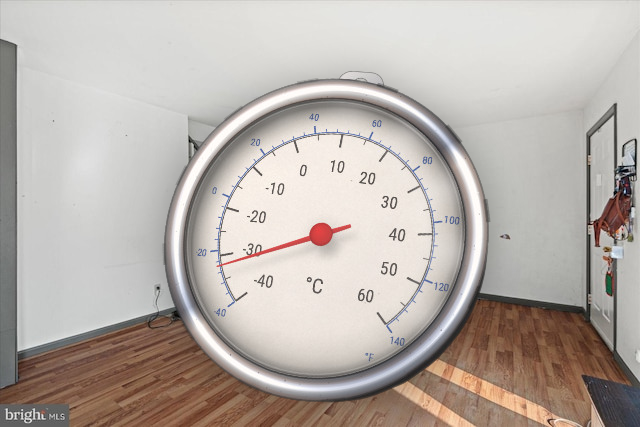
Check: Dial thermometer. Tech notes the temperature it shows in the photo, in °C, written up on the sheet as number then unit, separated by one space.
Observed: -32.5 °C
